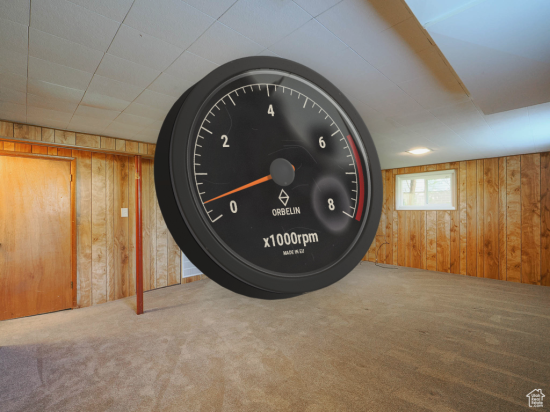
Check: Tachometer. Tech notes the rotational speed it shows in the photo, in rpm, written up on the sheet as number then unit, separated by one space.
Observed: 400 rpm
